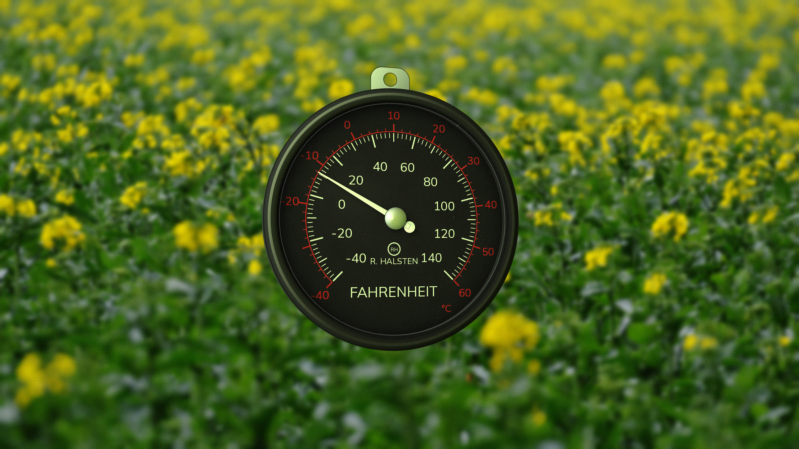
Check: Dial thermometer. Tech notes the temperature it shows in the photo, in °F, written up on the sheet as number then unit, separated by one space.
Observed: 10 °F
